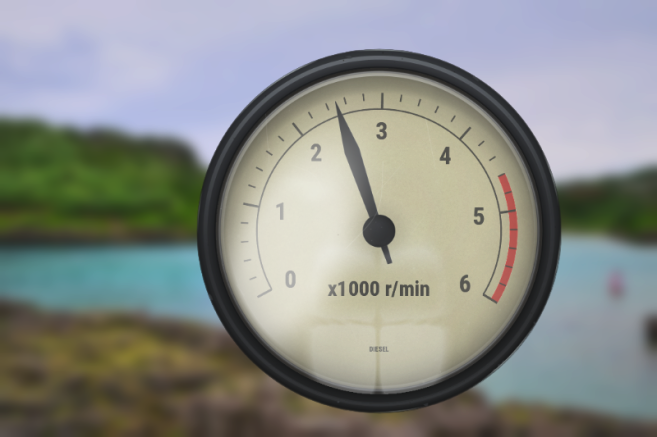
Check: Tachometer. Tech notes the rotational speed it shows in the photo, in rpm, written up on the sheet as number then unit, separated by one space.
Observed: 2500 rpm
